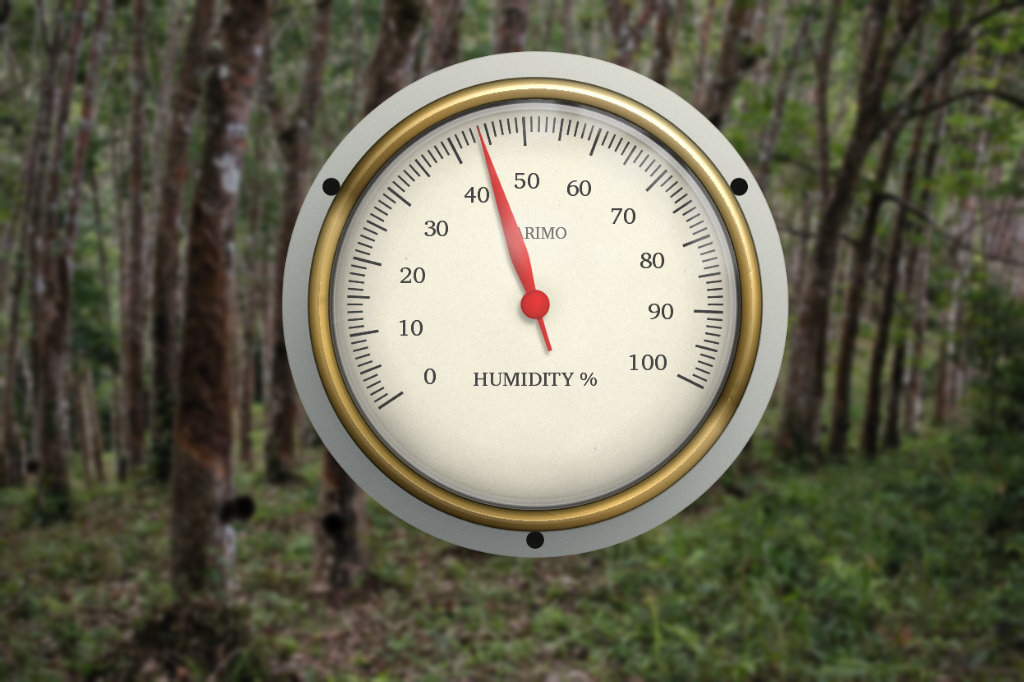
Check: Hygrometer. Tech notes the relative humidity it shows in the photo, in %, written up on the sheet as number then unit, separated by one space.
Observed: 44 %
